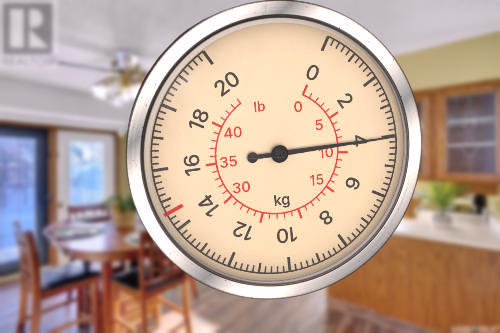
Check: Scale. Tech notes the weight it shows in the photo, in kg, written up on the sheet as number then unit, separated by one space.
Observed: 4 kg
